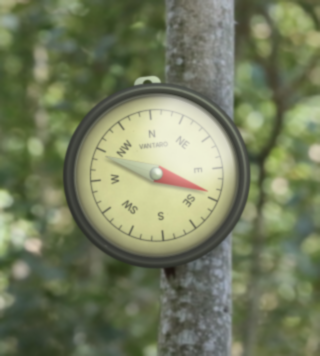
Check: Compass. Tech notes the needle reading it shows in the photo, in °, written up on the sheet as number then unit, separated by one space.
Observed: 115 °
